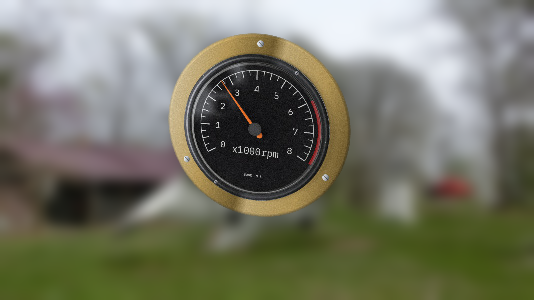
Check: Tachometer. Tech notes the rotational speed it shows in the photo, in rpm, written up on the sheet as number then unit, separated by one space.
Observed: 2750 rpm
